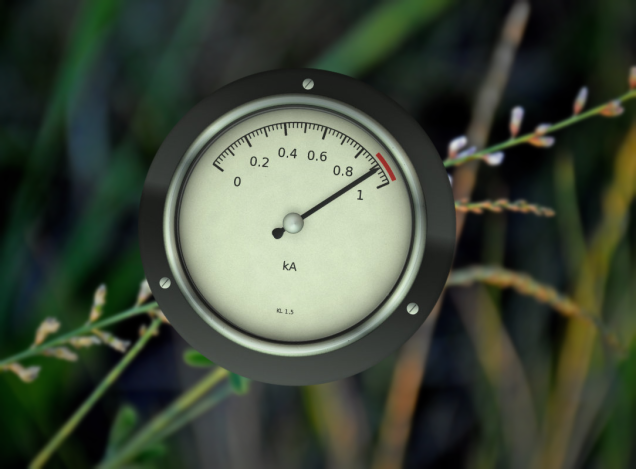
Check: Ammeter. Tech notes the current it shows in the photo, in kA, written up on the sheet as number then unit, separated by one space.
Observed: 0.92 kA
